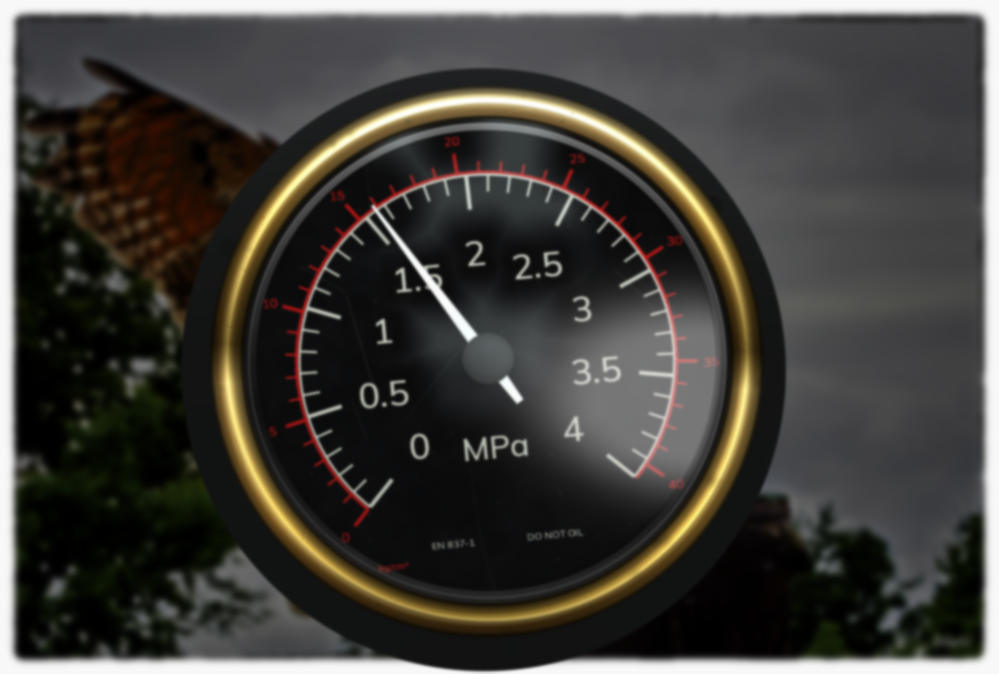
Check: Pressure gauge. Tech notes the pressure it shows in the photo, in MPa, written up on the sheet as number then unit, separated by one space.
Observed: 1.55 MPa
